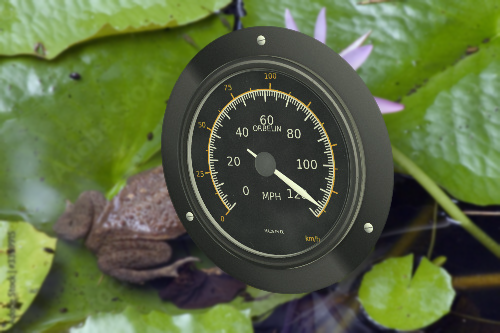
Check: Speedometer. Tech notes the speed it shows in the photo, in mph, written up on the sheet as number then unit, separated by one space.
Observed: 115 mph
